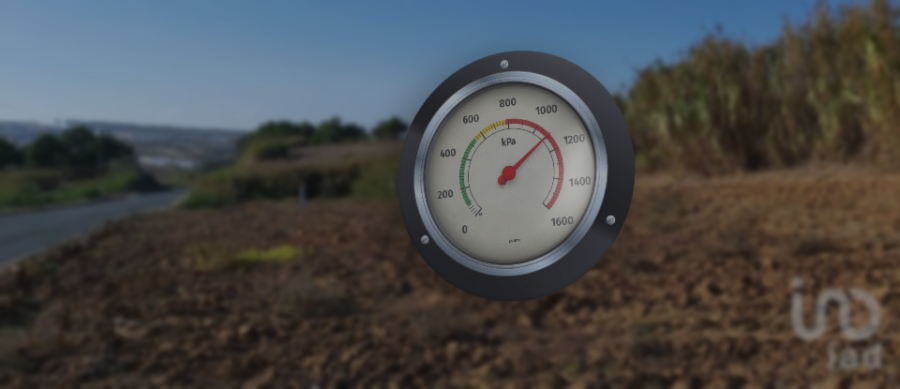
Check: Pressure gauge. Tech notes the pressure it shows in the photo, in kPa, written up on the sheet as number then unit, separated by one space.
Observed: 1100 kPa
